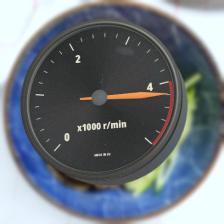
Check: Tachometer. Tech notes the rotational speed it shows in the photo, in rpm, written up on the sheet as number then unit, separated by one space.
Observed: 4200 rpm
